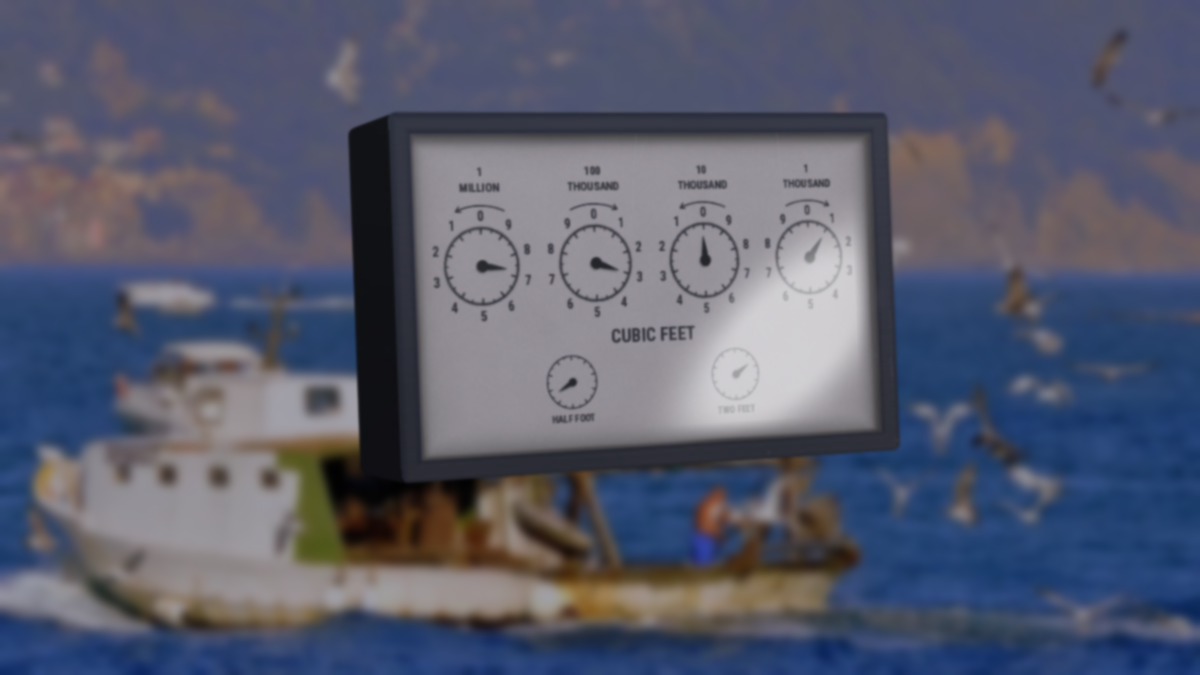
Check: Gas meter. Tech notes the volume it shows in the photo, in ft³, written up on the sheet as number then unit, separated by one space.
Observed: 730100 ft³
